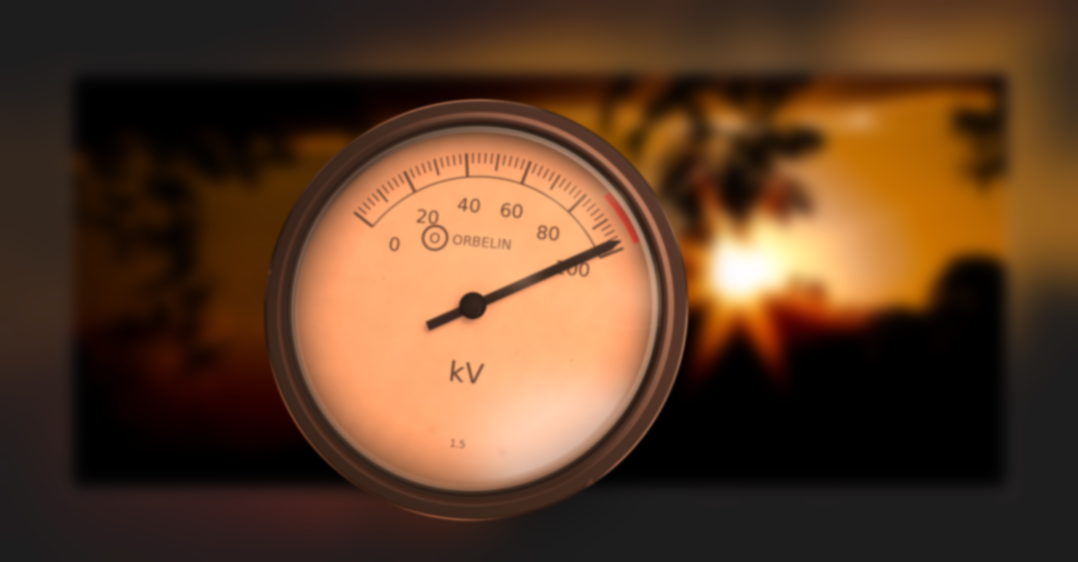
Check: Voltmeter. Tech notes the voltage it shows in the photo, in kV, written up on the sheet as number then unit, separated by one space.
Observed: 98 kV
